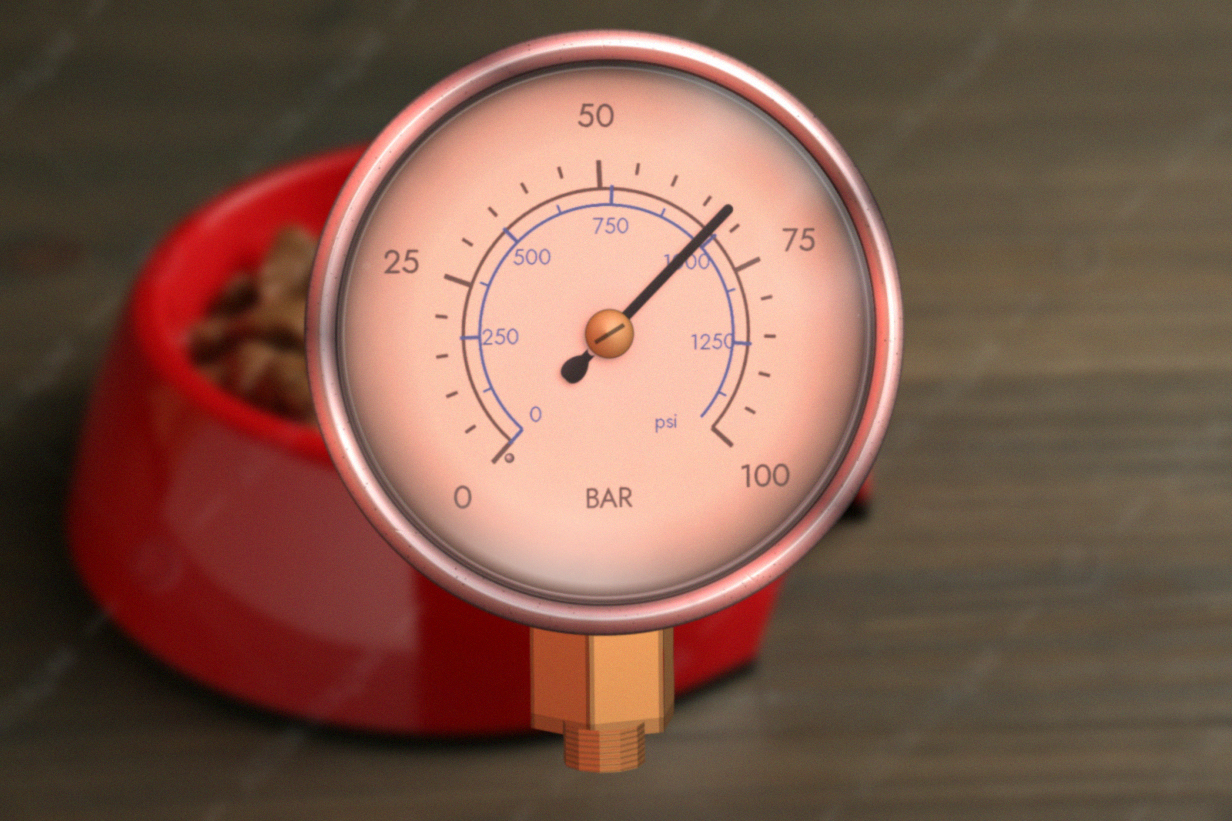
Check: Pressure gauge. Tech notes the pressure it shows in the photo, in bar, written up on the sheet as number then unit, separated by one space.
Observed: 67.5 bar
